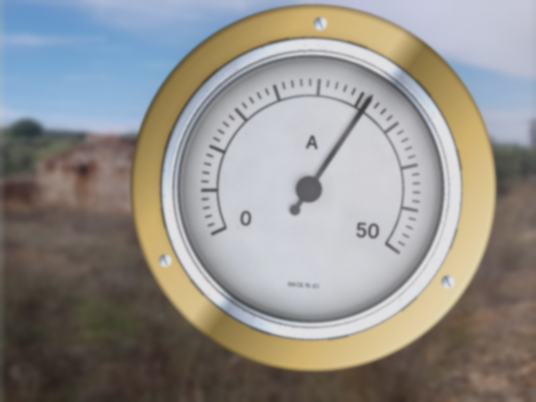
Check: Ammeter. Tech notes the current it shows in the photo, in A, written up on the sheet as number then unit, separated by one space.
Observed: 31 A
